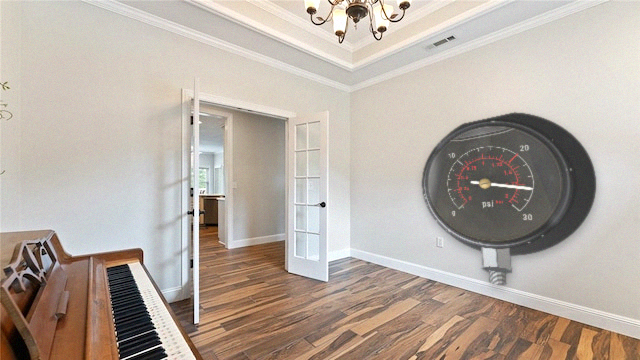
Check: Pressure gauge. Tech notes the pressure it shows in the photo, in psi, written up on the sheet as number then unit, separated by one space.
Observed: 26 psi
